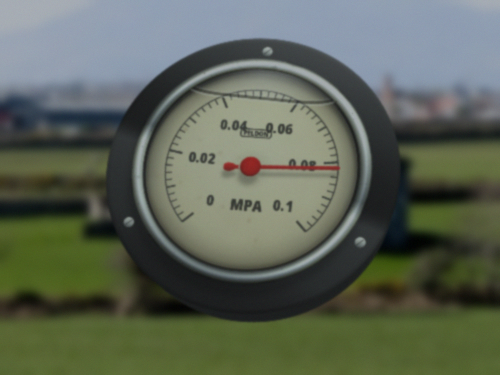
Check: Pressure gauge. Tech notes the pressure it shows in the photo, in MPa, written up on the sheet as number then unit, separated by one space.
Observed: 0.082 MPa
